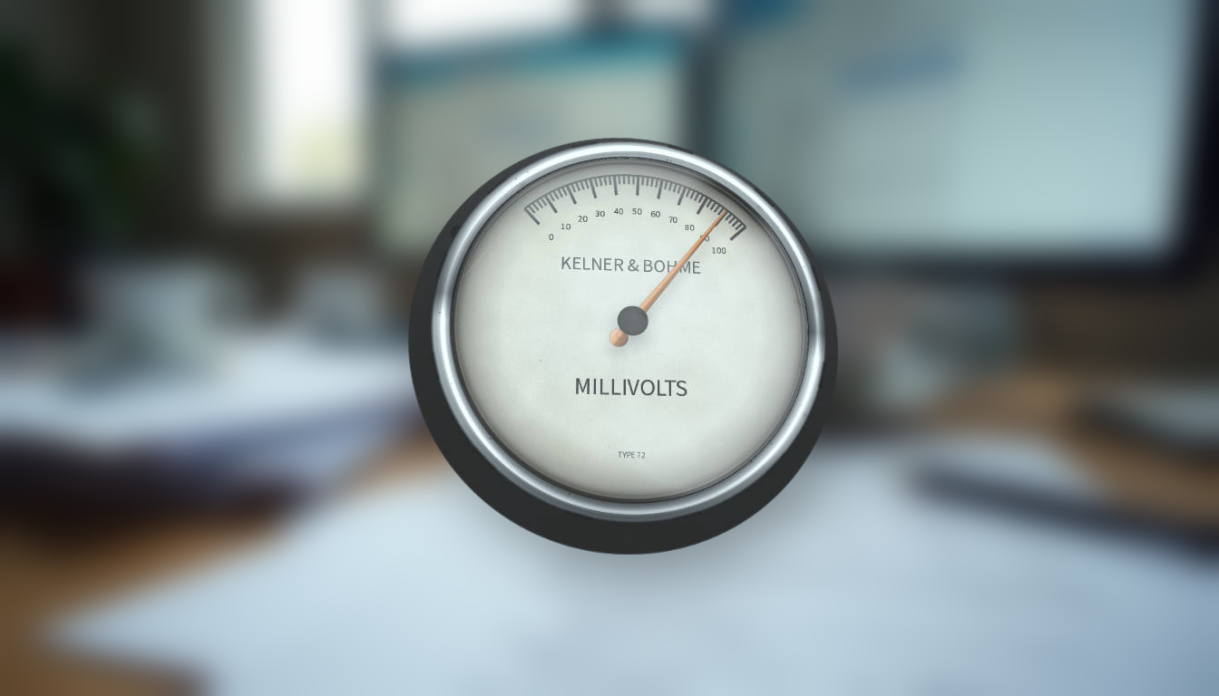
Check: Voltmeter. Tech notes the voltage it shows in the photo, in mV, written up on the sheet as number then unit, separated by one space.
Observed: 90 mV
